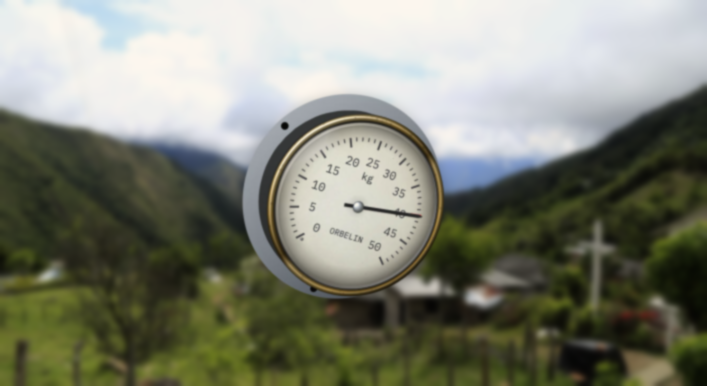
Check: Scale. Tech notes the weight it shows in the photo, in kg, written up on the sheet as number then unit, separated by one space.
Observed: 40 kg
